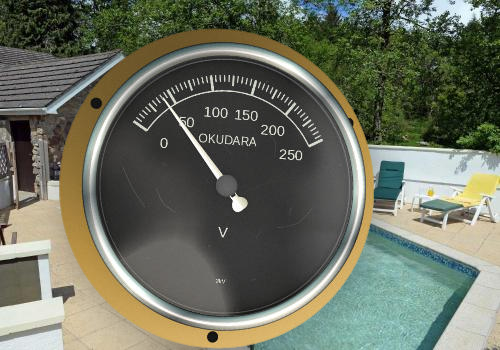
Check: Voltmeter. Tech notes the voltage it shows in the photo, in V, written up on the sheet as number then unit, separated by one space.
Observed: 40 V
